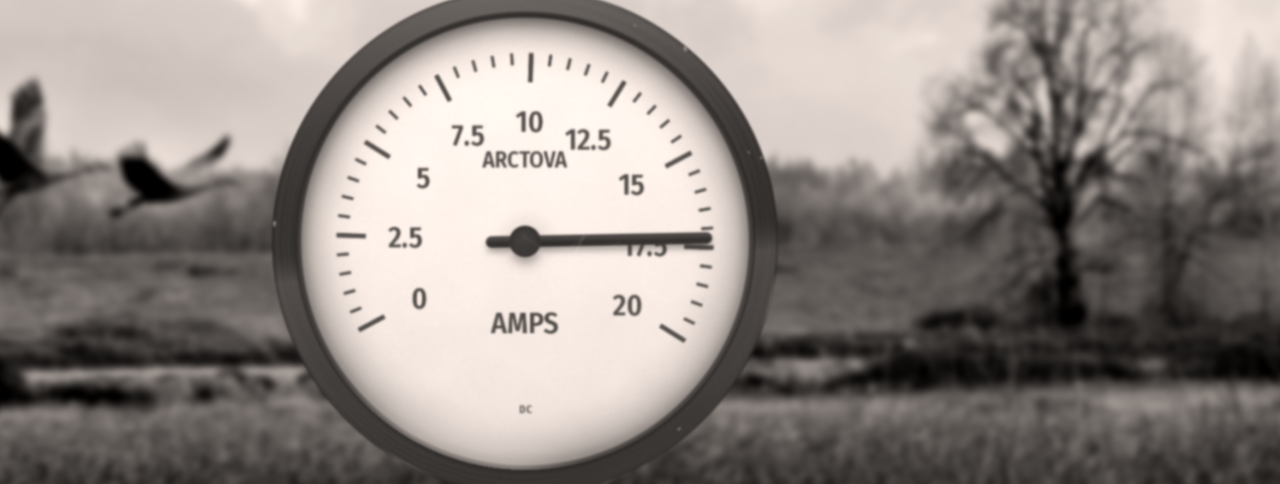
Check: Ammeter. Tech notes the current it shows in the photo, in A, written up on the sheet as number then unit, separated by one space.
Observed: 17.25 A
